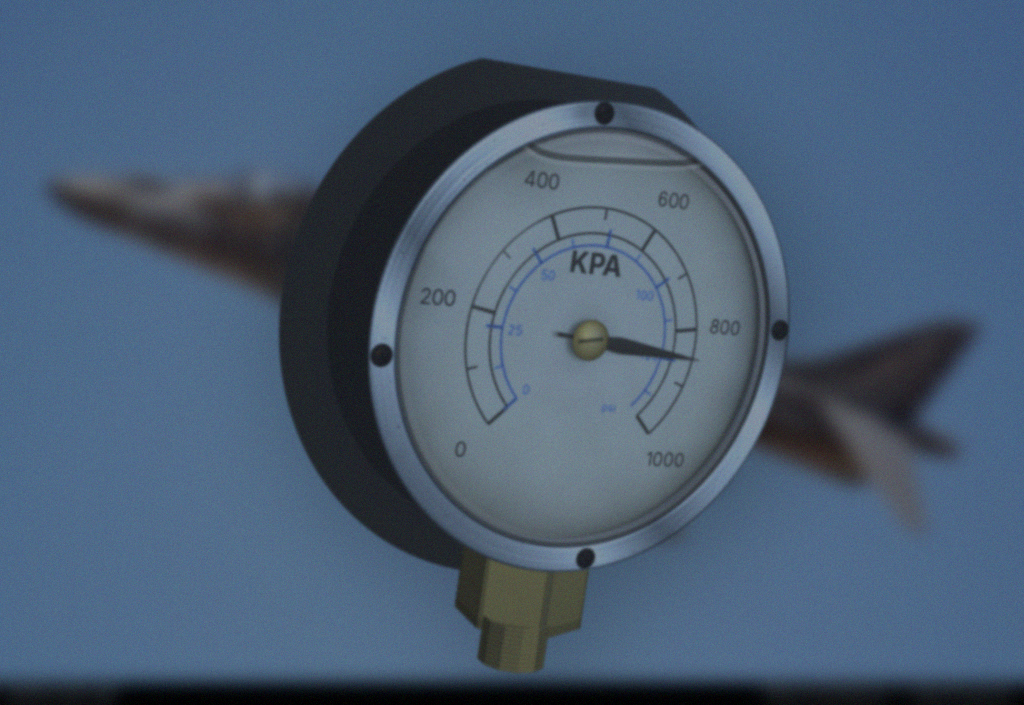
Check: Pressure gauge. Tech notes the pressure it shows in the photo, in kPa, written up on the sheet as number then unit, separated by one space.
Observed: 850 kPa
